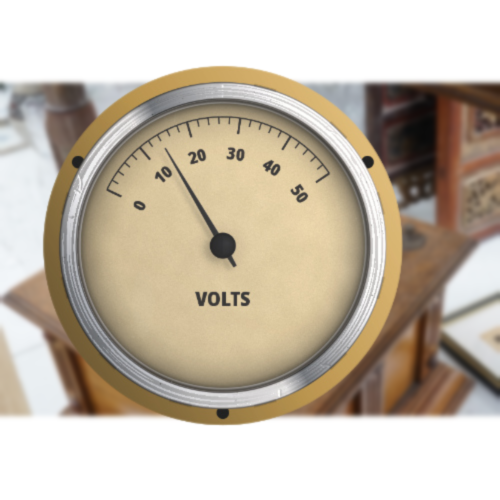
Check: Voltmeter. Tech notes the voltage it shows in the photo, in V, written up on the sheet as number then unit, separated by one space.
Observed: 14 V
